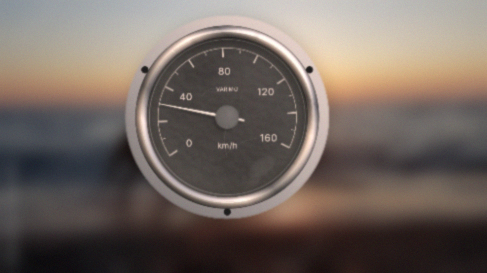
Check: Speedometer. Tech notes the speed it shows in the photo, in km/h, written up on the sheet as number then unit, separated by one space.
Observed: 30 km/h
